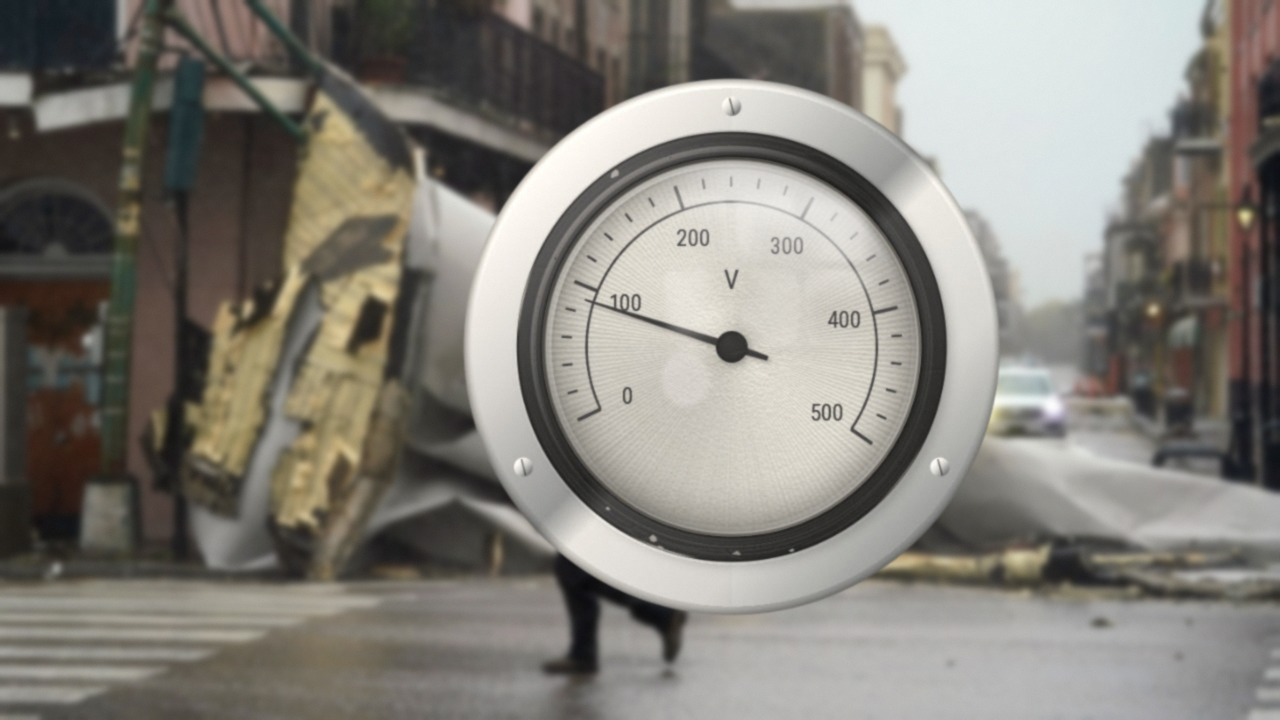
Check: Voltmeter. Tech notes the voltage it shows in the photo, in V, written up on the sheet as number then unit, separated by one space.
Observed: 90 V
